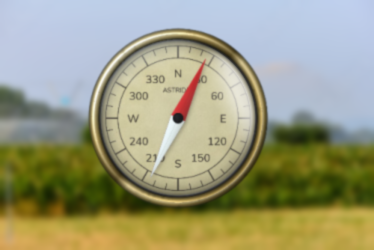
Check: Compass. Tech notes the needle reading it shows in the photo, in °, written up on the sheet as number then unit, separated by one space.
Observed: 25 °
